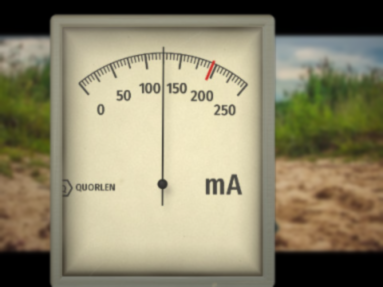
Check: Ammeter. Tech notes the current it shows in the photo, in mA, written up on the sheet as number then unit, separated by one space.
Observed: 125 mA
